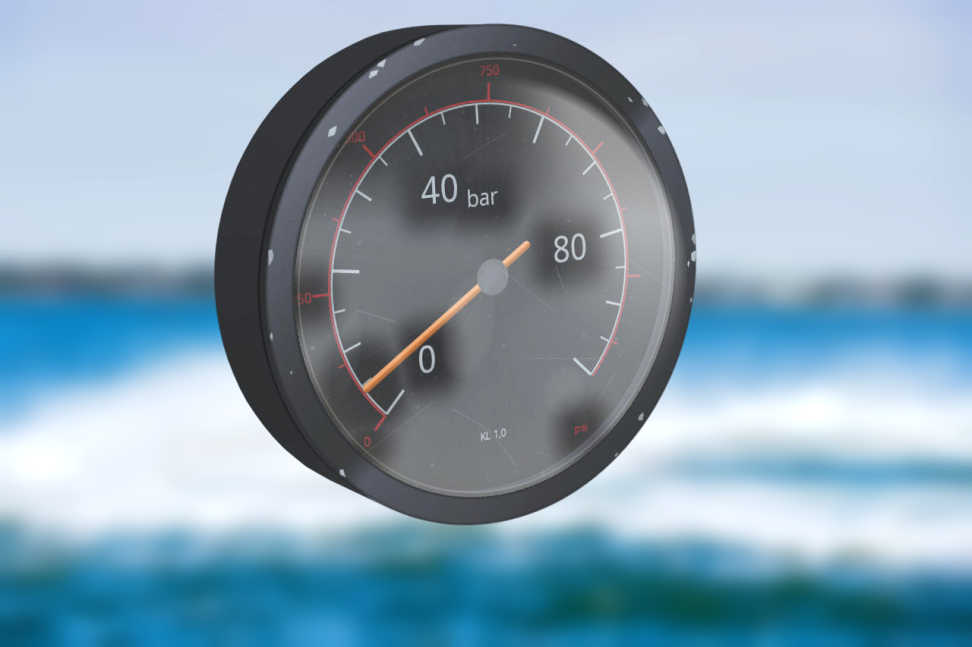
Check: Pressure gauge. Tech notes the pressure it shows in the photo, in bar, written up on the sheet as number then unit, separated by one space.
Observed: 5 bar
